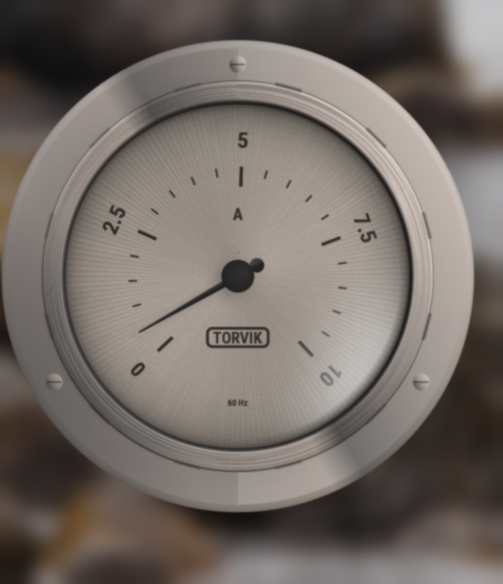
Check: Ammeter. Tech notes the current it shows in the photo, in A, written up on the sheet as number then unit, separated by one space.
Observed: 0.5 A
